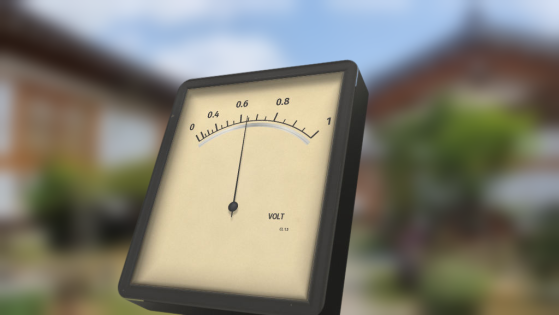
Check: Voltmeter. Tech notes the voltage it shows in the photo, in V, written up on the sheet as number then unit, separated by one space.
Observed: 0.65 V
